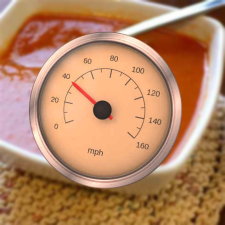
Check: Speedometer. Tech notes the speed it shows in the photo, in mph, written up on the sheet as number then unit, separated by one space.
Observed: 40 mph
